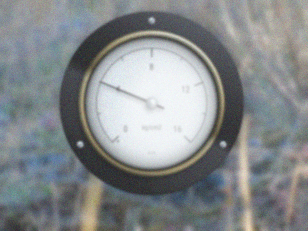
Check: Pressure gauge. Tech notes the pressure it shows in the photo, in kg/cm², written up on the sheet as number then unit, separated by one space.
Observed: 4 kg/cm²
